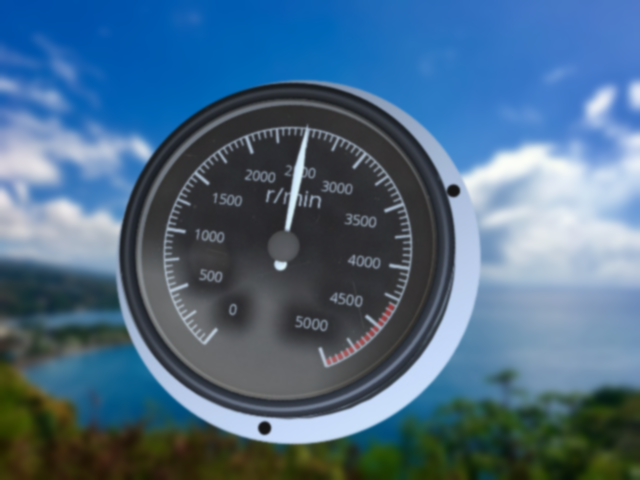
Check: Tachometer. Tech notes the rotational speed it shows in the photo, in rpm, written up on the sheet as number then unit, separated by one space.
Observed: 2500 rpm
